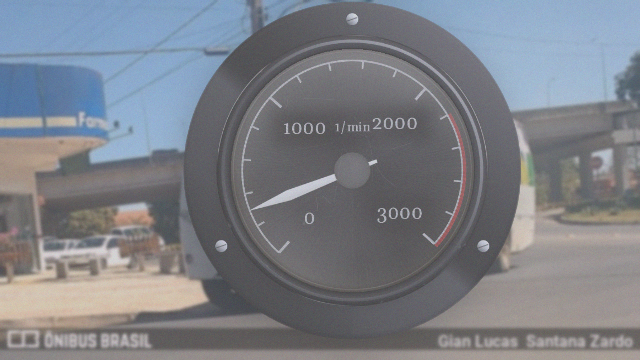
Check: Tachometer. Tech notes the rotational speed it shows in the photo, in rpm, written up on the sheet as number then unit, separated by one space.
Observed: 300 rpm
